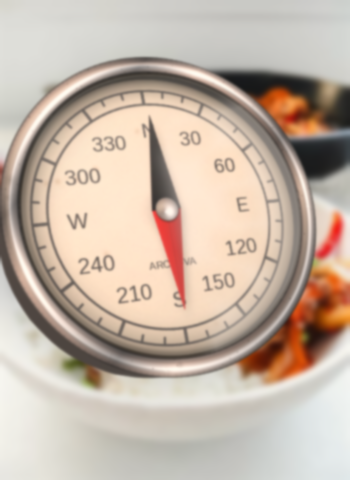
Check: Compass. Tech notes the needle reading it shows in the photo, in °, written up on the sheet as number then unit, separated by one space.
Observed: 180 °
